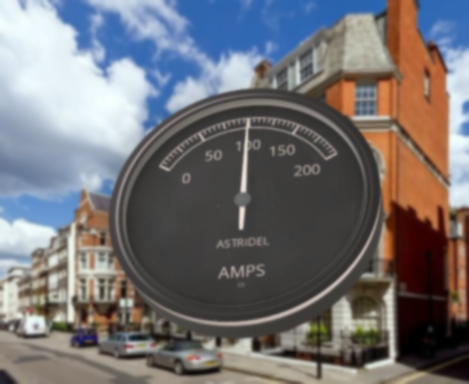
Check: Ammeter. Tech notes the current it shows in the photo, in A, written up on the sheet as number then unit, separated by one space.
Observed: 100 A
